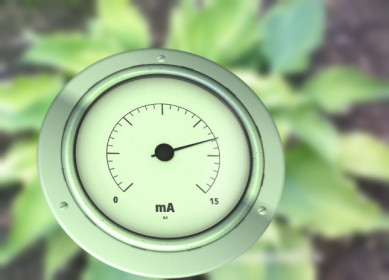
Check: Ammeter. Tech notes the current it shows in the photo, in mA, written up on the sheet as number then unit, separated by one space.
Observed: 11.5 mA
